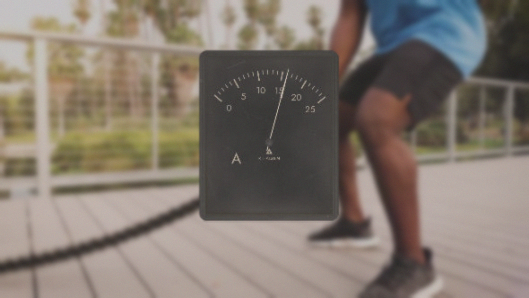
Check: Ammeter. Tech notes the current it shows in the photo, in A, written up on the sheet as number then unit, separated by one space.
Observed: 16 A
